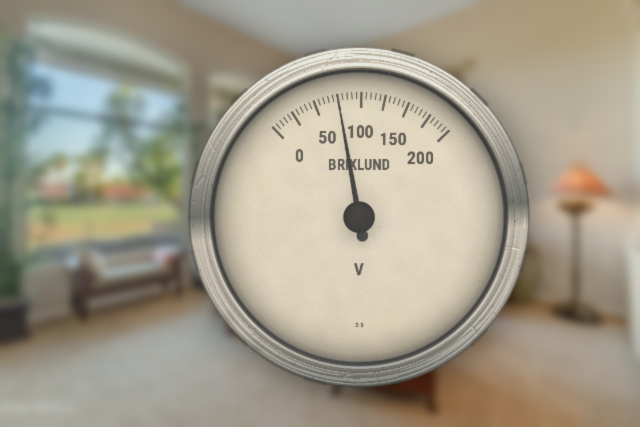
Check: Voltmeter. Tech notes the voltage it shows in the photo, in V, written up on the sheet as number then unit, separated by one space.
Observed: 75 V
